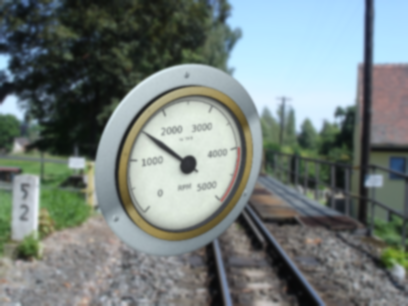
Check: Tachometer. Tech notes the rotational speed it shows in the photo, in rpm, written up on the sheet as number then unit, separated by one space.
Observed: 1500 rpm
